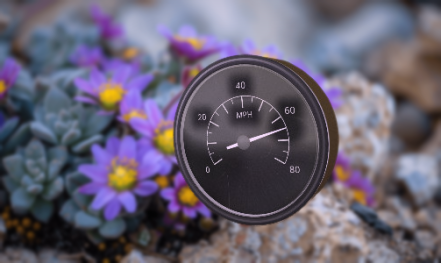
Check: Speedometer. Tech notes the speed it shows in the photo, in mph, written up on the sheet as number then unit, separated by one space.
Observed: 65 mph
